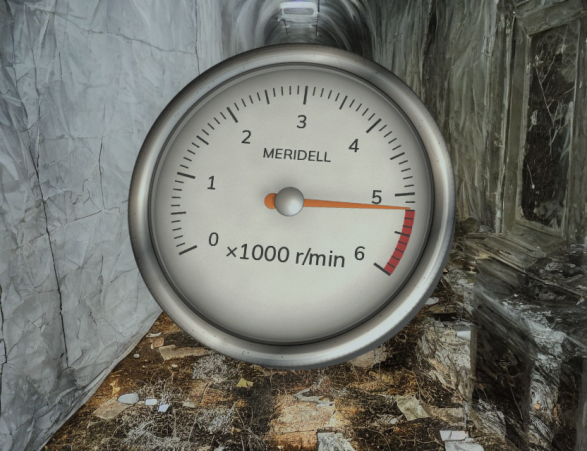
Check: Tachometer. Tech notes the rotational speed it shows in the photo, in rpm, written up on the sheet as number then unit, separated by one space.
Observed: 5200 rpm
